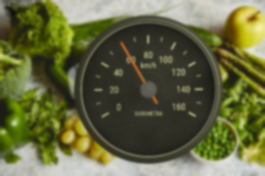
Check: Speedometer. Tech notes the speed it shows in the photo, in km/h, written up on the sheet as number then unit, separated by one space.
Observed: 60 km/h
